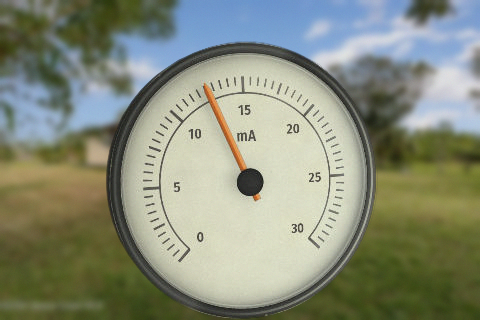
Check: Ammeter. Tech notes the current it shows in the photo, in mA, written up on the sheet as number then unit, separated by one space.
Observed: 12.5 mA
